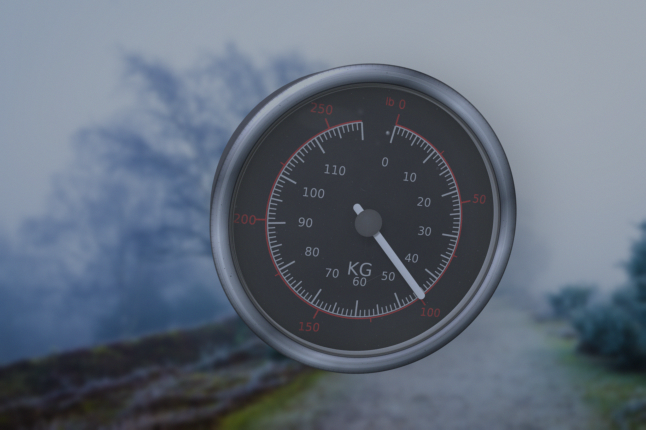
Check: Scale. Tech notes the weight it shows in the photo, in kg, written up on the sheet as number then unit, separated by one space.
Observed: 45 kg
